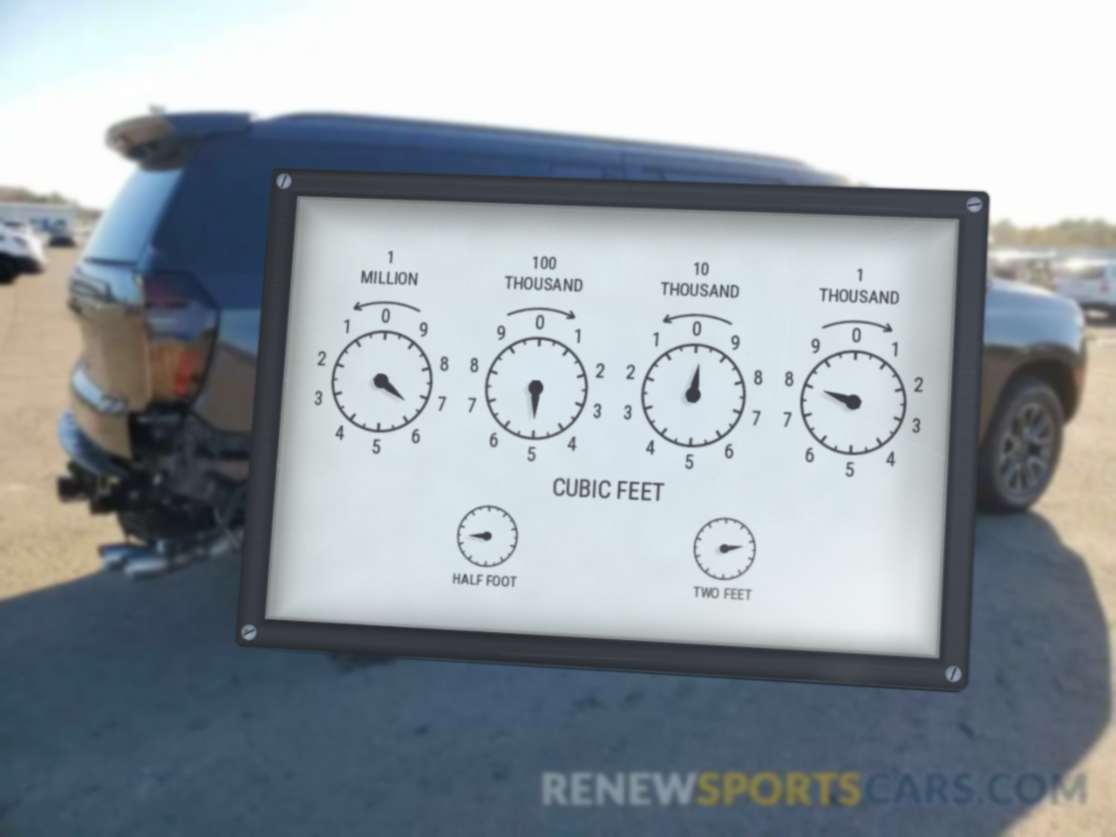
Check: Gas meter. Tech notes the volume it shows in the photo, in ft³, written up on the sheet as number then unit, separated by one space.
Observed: 649800 ft³
